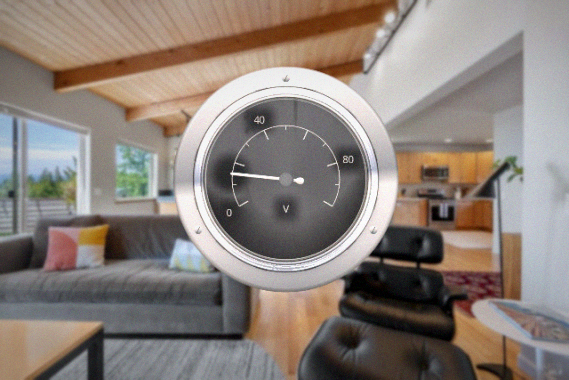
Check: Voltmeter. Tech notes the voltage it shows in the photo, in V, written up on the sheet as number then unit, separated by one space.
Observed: 15 V
